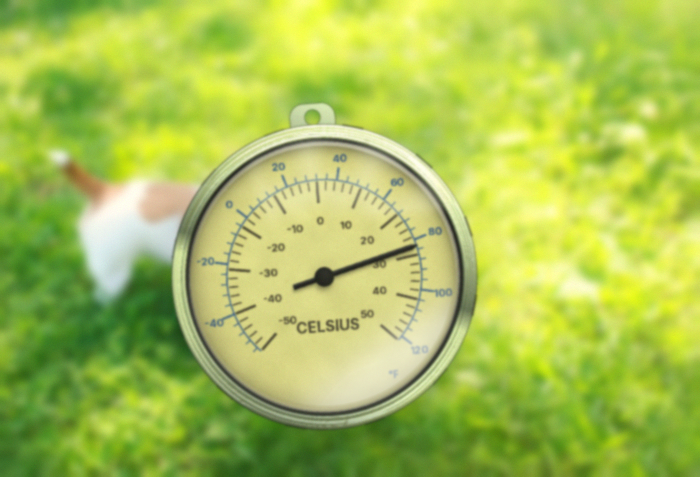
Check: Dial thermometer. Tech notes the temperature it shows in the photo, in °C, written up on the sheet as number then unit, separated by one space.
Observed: 28 °C
